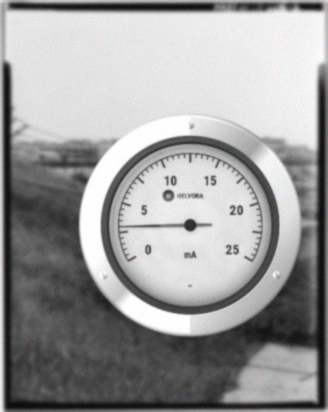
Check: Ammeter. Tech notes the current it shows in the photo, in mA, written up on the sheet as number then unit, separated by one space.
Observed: 3 mA
